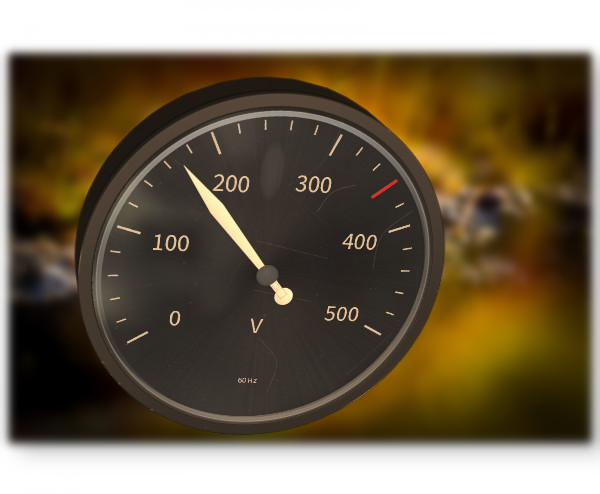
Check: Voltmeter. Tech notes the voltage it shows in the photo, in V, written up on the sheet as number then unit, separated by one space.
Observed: 170 V
